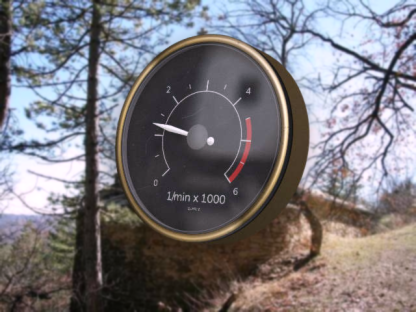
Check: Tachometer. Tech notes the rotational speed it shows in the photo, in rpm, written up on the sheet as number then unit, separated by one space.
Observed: 1250 rpm
